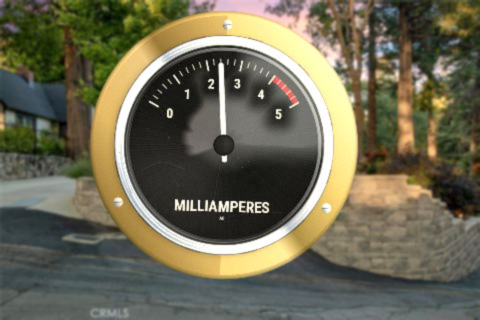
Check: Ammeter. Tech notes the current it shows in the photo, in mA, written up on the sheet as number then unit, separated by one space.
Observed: 2.4 mA
